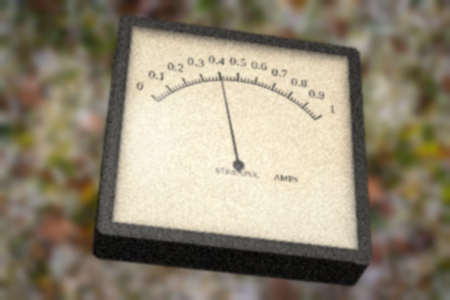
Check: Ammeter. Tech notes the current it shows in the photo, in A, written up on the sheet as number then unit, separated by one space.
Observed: 0.4 A
